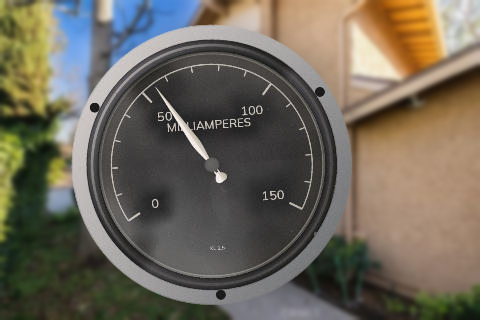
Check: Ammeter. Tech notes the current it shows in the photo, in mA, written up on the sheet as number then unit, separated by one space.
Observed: 55 mA
